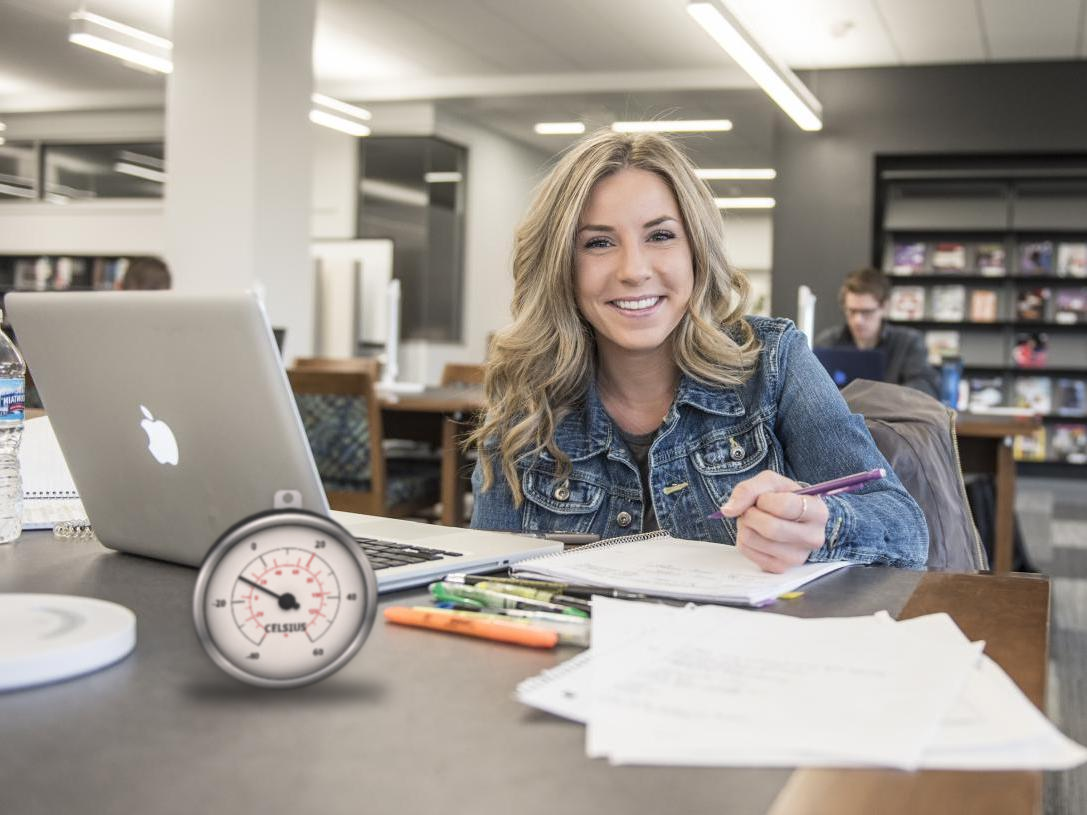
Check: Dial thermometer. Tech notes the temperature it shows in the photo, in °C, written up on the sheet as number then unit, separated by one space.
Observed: -10 °C
